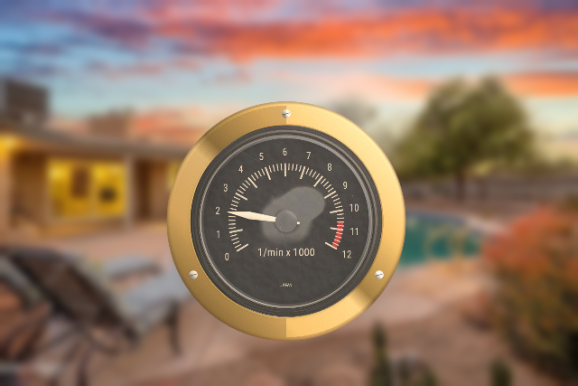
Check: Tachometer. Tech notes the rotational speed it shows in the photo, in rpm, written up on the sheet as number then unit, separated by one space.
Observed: 2000 rpm
